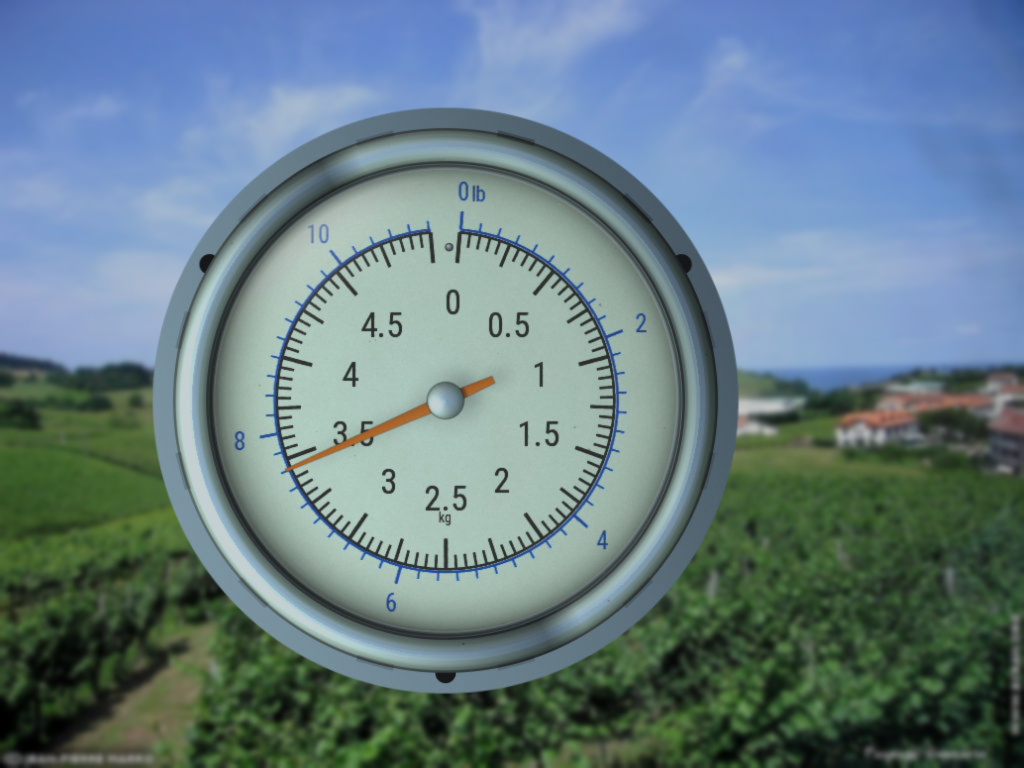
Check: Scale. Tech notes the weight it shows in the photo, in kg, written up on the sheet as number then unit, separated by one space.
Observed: 3.45 kg
